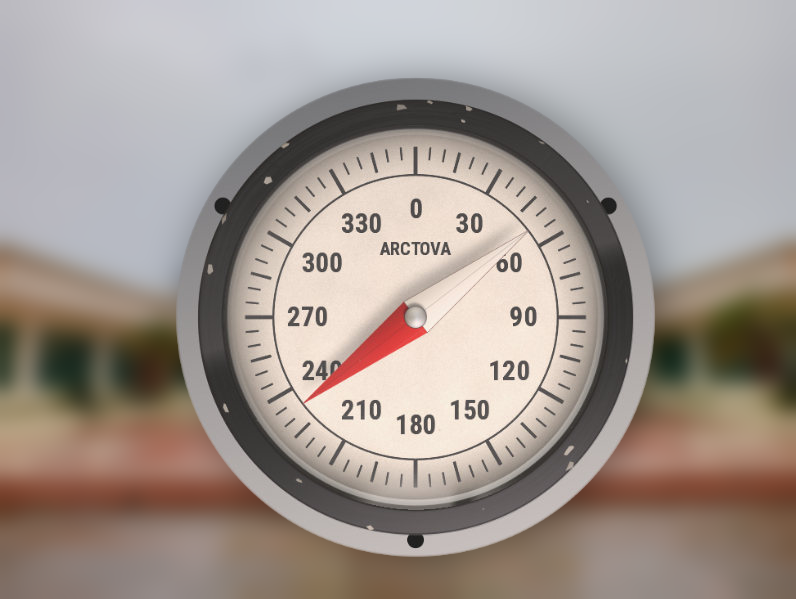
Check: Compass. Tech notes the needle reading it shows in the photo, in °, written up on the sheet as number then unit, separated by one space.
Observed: 232.5 °
